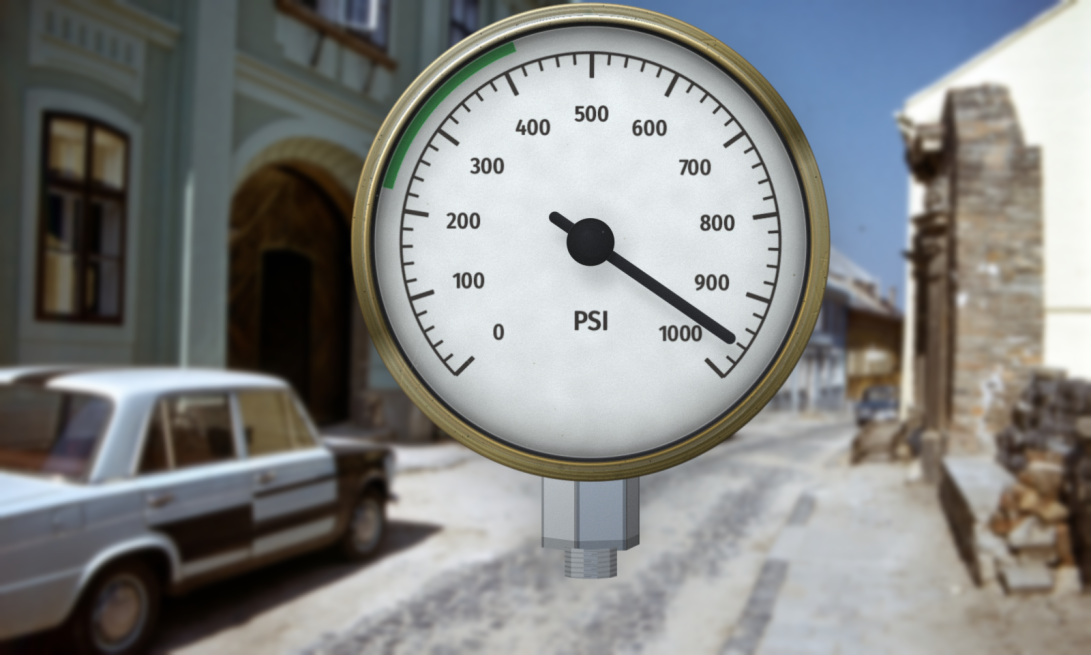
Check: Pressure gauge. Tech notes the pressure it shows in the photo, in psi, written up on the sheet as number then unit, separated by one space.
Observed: 960 psi
